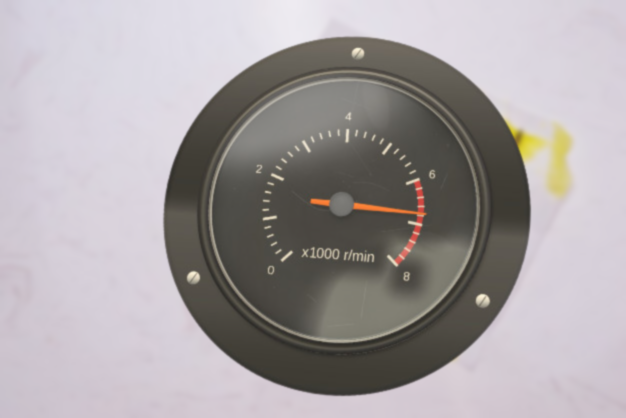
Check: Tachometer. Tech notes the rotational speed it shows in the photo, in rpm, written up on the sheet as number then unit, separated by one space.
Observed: 6800 rpm
